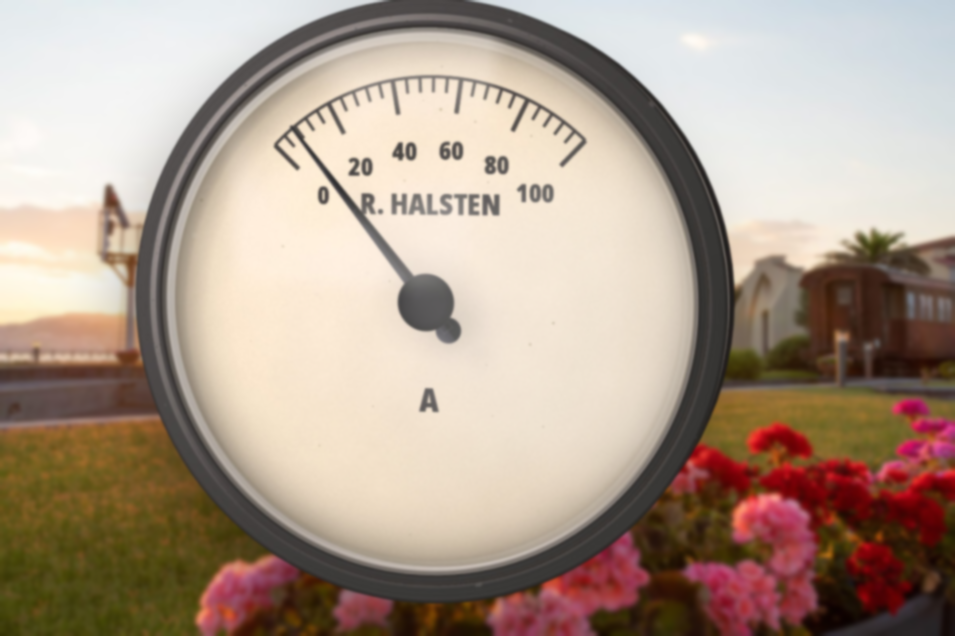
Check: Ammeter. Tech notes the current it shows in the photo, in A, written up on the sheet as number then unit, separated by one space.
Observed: 8 A
